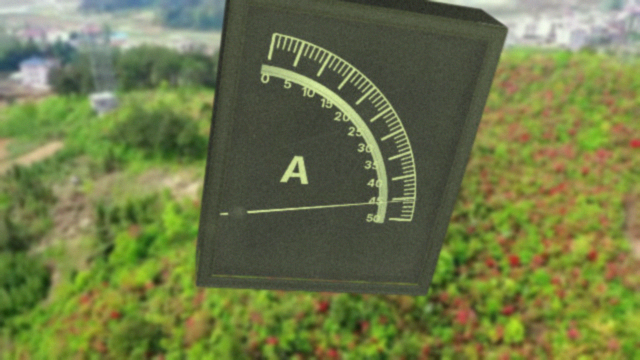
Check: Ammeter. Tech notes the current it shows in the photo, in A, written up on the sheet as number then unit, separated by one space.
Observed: 45 A
